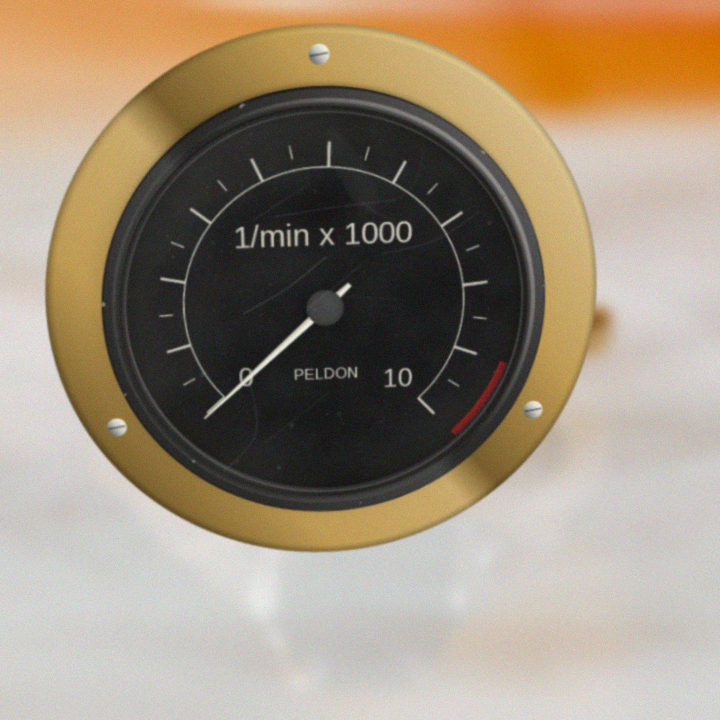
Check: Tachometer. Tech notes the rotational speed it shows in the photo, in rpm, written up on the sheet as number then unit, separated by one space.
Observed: 0 rpm
